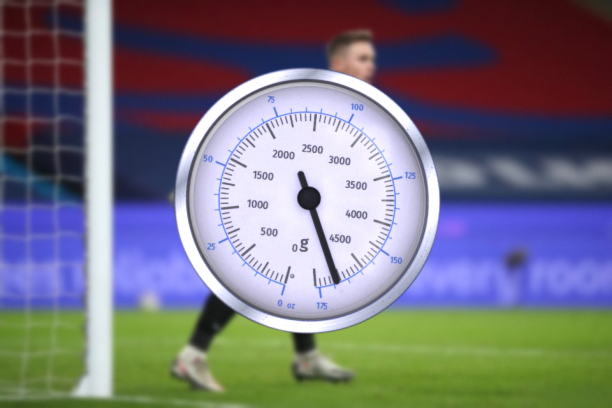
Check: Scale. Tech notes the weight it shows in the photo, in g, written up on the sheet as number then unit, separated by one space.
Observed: 4800 g
